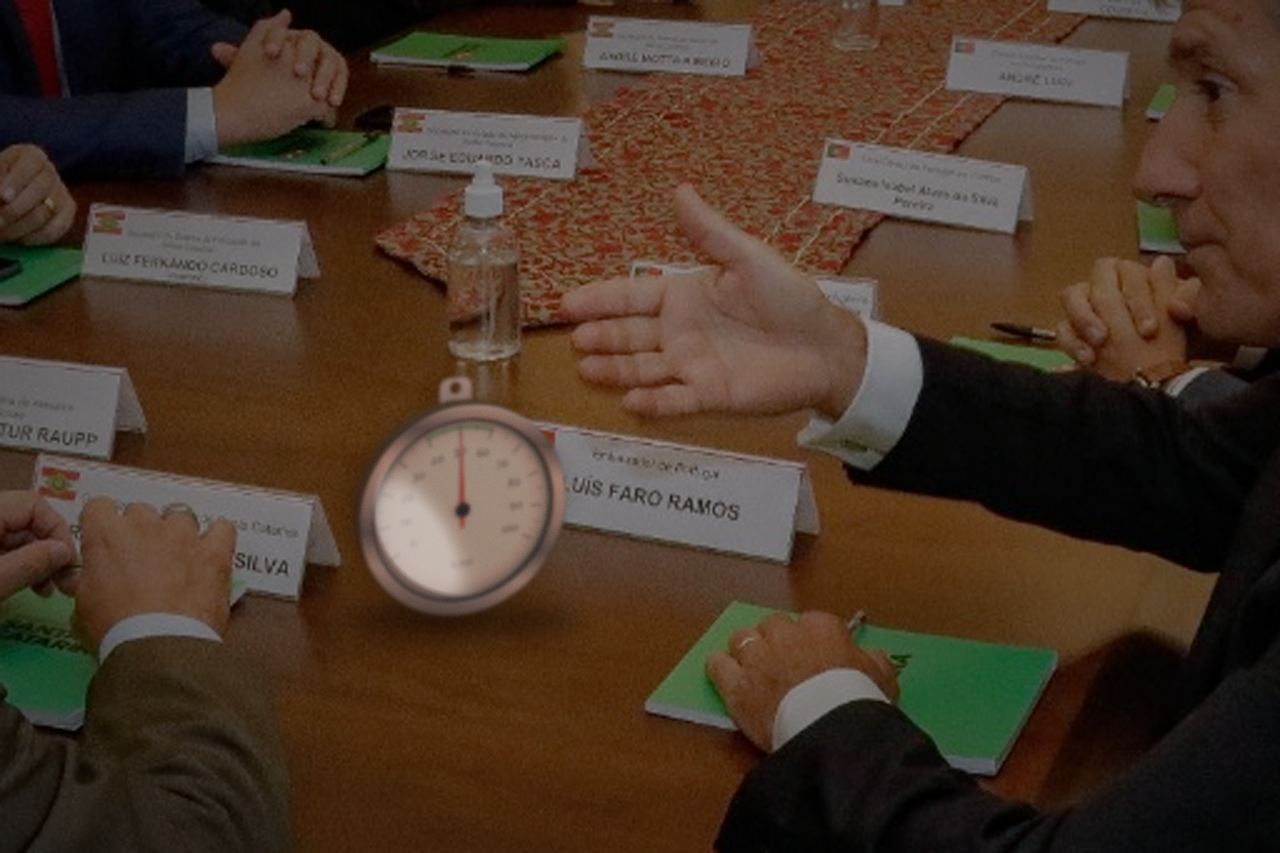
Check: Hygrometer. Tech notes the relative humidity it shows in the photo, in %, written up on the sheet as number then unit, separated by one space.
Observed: 50 %
